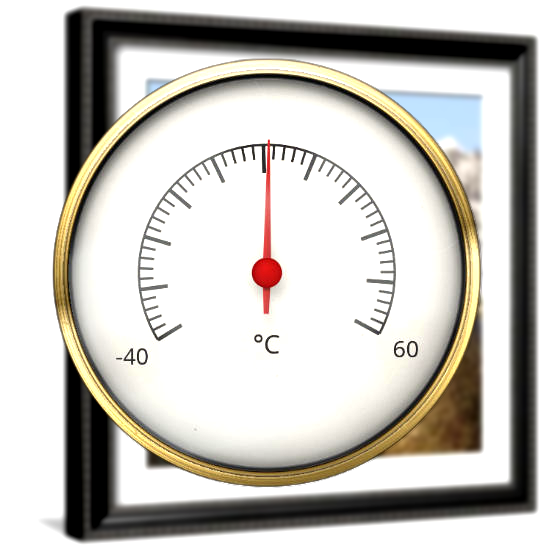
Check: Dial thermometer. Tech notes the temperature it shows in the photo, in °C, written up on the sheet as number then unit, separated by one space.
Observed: 11 °C
